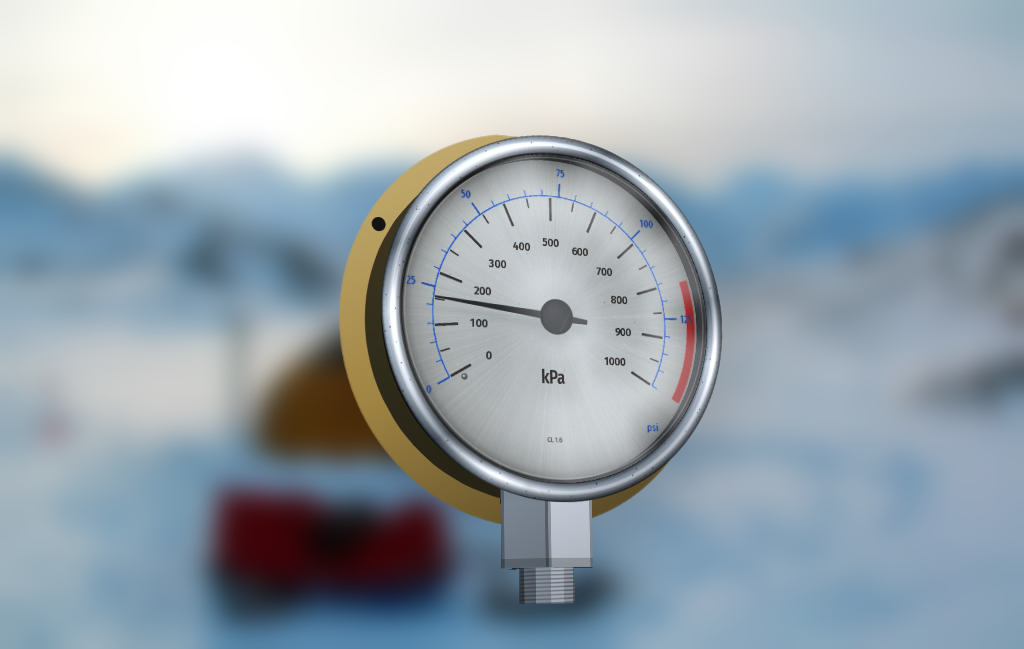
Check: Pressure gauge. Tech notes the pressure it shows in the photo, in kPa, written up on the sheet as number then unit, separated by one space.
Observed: 150 kPa
